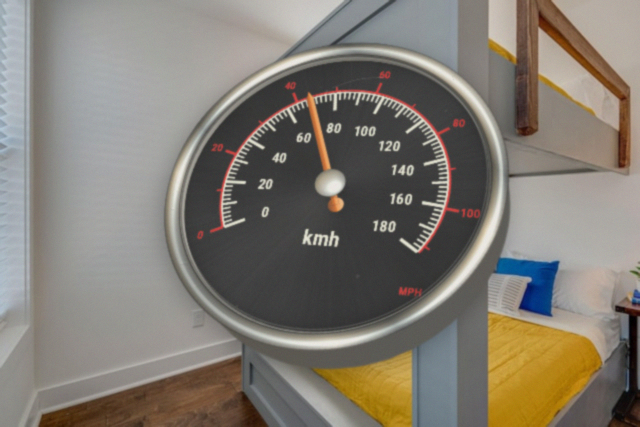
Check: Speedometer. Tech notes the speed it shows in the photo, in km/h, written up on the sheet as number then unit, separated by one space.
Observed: 70 km/h
